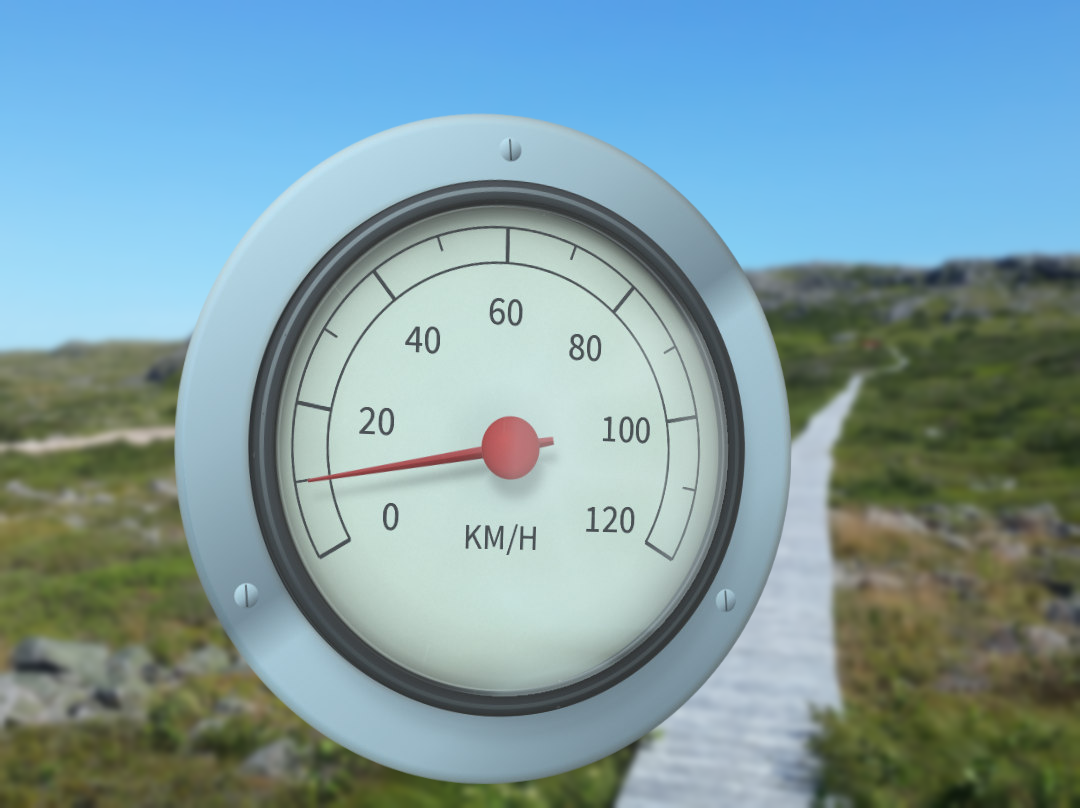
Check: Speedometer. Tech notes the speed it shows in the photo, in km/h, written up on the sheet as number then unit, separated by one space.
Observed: 10 km/h
